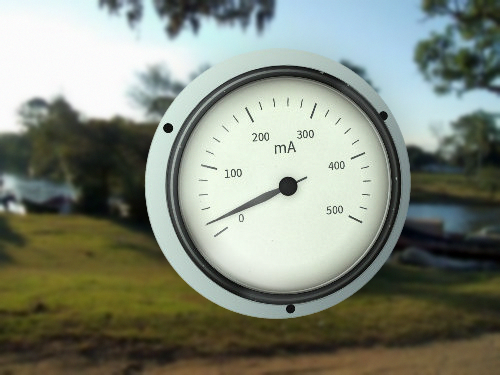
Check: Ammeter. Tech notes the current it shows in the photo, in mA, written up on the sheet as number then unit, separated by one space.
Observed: 20 mA
